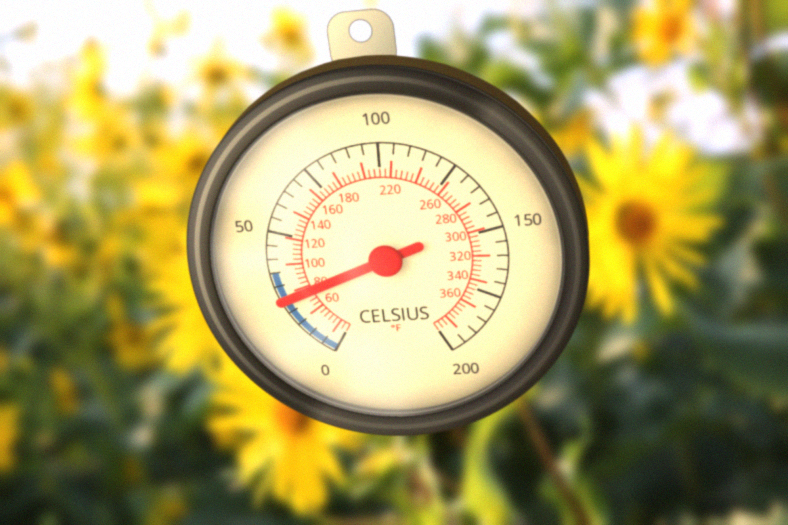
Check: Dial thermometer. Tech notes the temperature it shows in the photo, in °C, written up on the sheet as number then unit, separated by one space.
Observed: 25 °C
